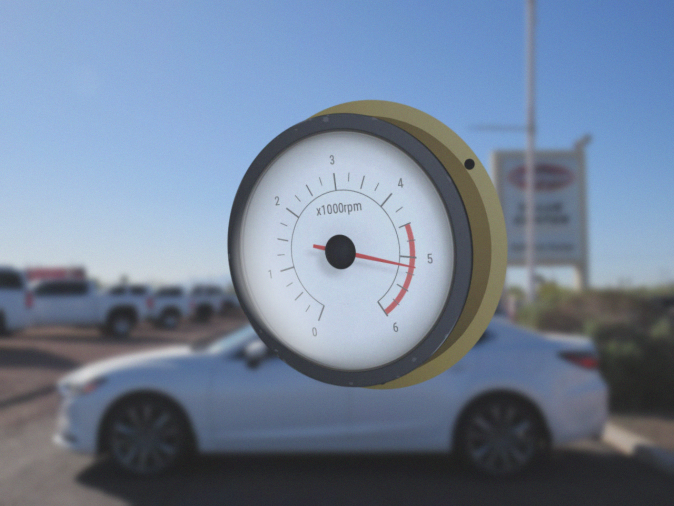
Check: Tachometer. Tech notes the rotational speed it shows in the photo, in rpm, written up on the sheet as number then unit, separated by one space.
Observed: 5125 rpm
